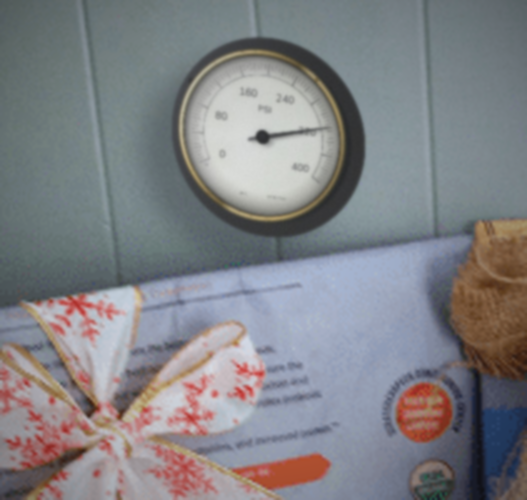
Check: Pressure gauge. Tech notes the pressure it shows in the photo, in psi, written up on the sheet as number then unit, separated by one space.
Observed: 320 psi
